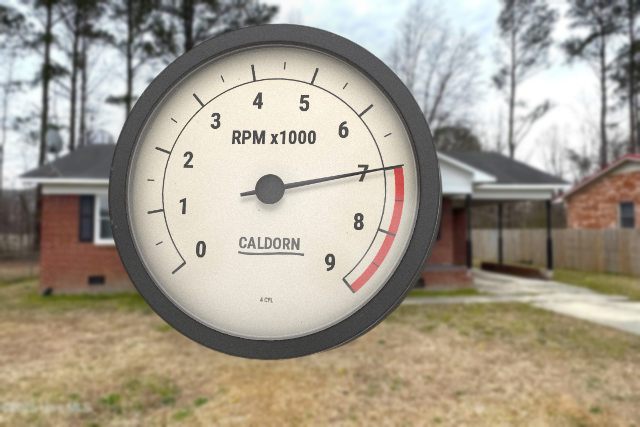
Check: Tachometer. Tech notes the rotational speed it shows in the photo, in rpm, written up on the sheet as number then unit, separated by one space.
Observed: 7000 rpm
